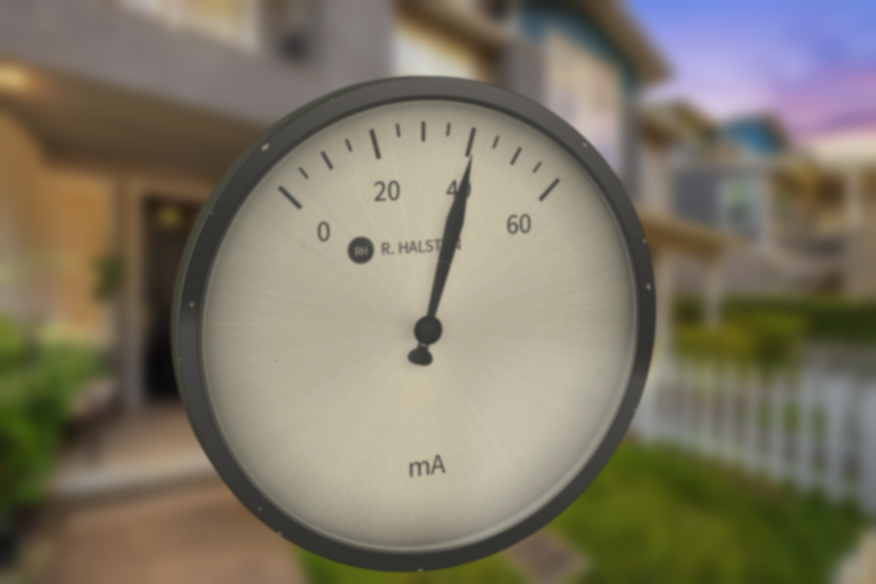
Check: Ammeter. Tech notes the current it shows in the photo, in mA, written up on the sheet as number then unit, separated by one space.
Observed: 40 mA
